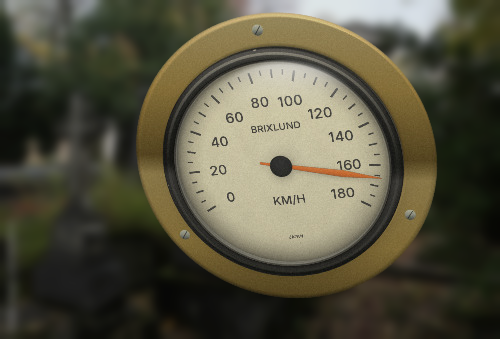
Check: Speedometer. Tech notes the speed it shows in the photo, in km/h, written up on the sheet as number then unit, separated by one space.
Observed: 165 km/h
